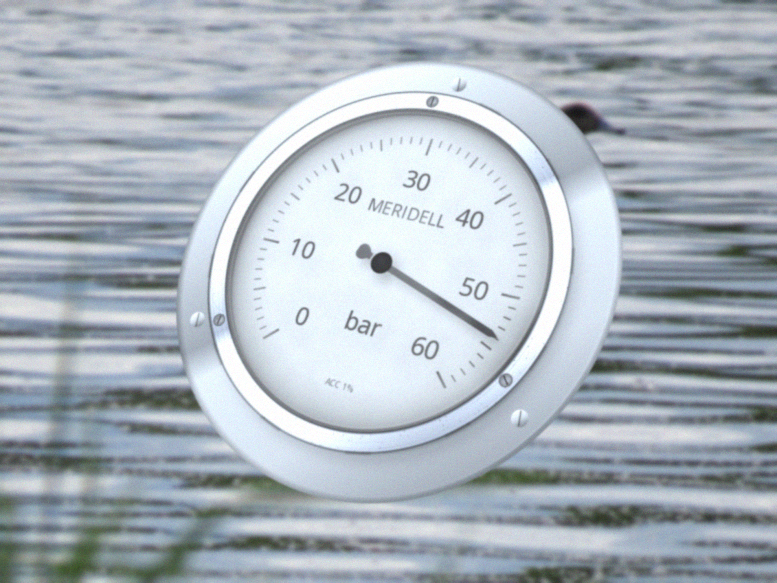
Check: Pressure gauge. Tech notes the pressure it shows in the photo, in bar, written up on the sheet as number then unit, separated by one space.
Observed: 54 bar
